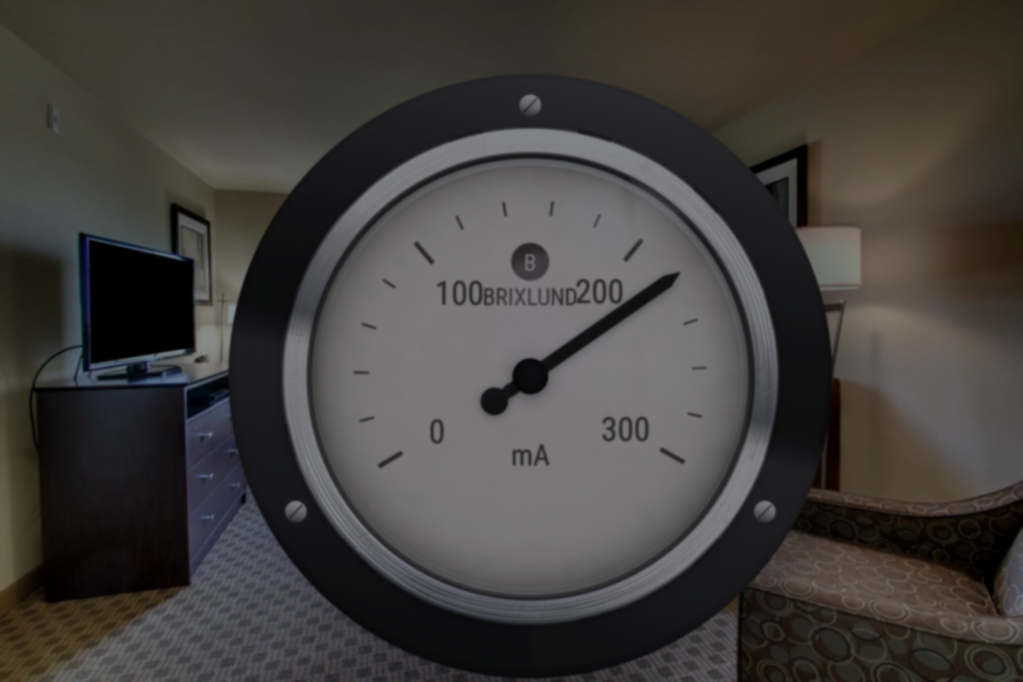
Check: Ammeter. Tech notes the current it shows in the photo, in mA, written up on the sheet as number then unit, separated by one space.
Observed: 220 mA
